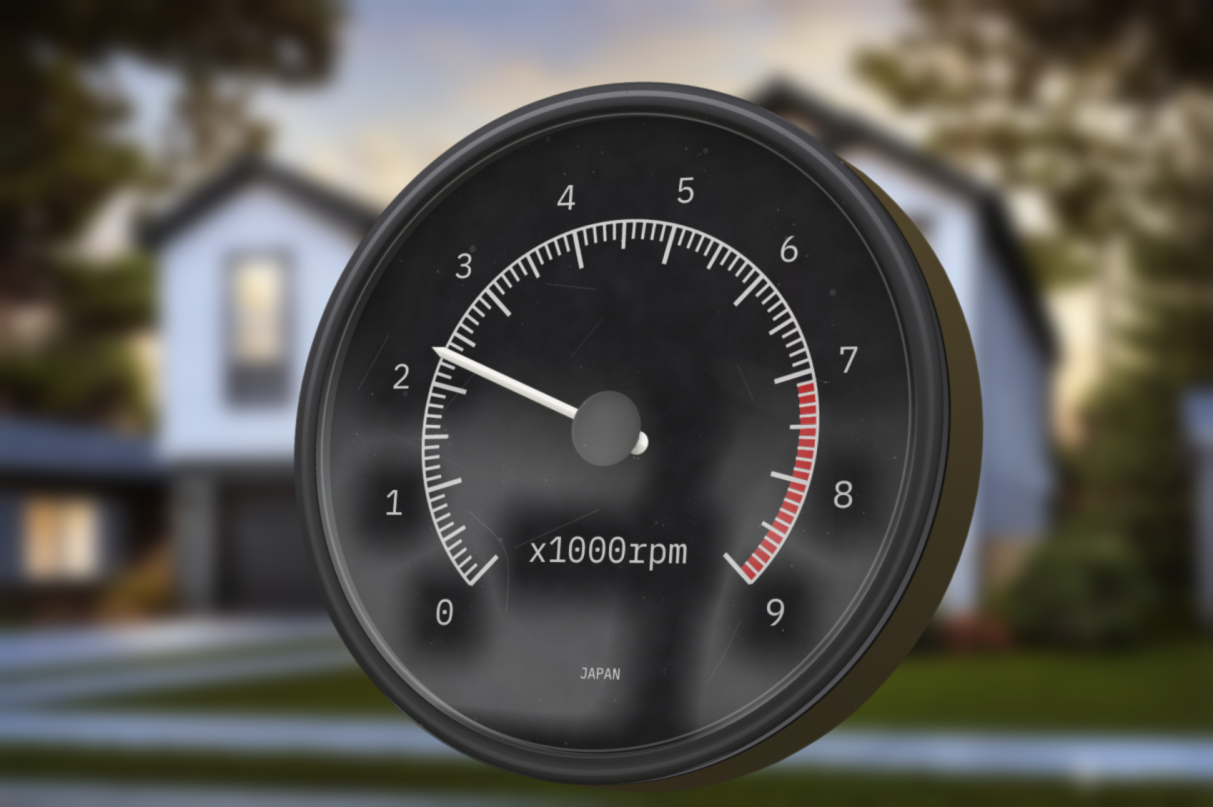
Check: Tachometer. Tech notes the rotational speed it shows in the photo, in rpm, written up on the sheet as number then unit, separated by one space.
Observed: 2300 rpm
